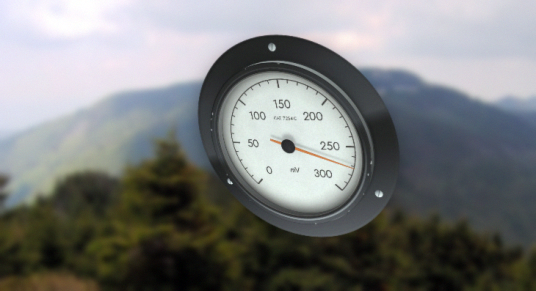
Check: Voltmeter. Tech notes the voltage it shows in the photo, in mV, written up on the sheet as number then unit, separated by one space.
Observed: 270 mV
